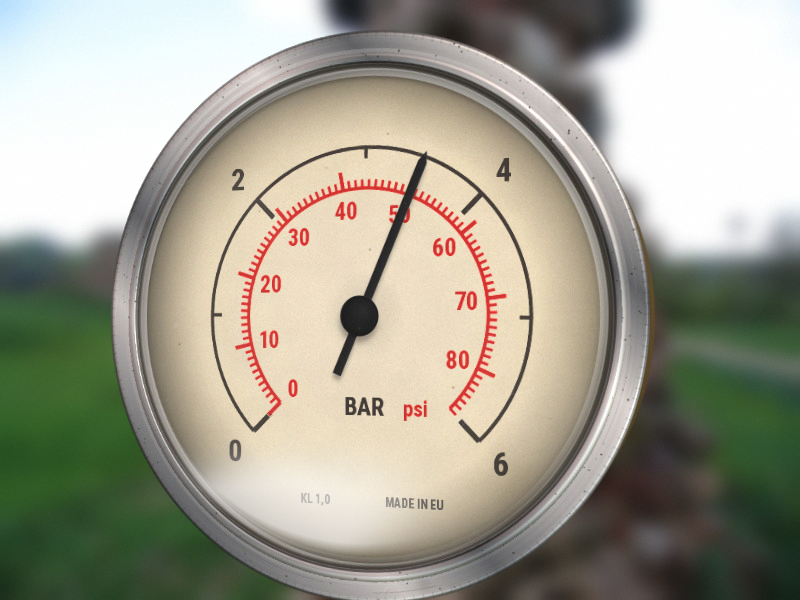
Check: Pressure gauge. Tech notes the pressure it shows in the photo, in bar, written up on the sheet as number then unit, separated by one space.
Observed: 3.5 bar
